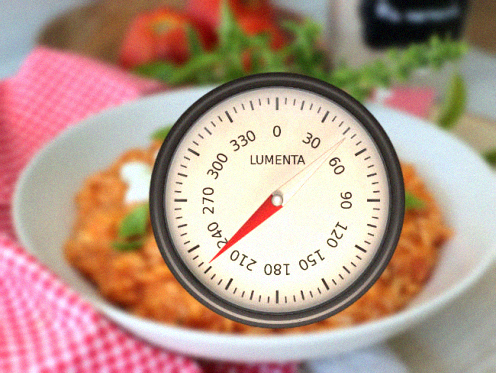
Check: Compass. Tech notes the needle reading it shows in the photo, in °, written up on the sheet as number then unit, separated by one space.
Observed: 227.5 °
